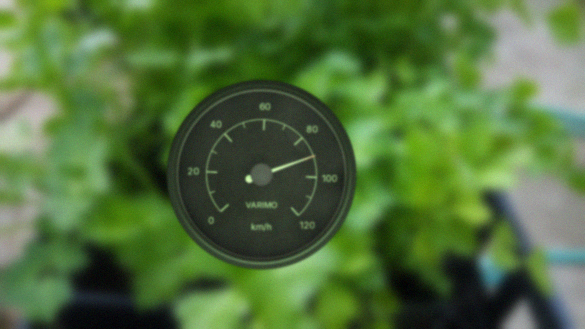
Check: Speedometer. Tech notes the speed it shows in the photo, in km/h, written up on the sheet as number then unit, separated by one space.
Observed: 90 km/h
